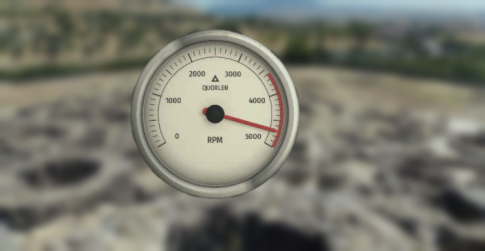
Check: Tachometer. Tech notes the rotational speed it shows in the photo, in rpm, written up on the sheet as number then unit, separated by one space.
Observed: 4700 rpm
